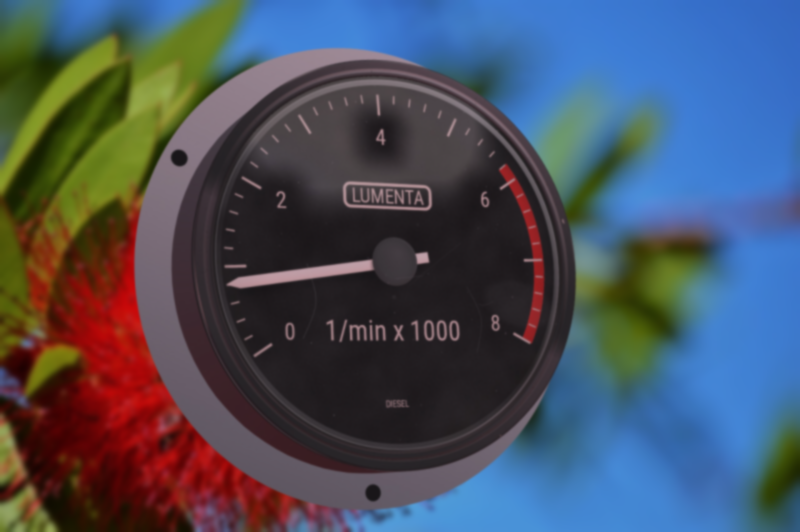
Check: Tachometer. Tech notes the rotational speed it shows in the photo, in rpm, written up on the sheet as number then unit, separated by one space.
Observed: 800 rpm
